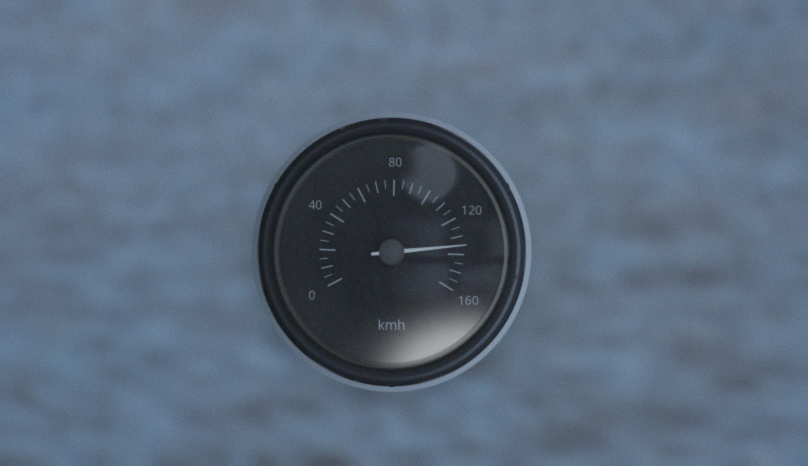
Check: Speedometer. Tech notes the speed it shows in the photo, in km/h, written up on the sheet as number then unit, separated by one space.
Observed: 135 km/h
